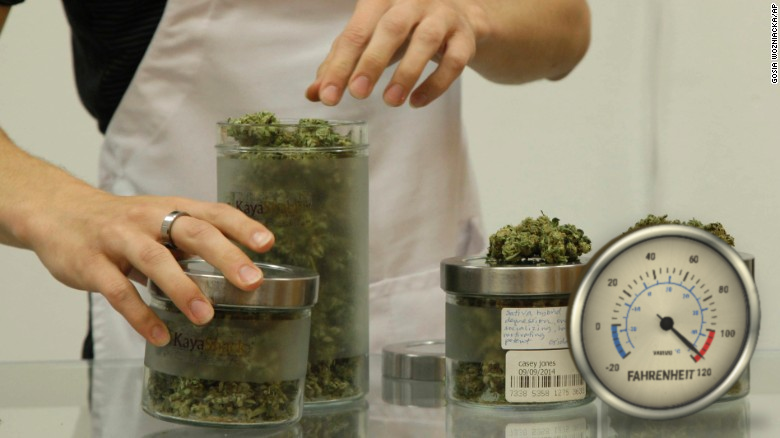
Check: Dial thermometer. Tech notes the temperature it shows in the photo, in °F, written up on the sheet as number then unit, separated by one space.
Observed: 116 °F
